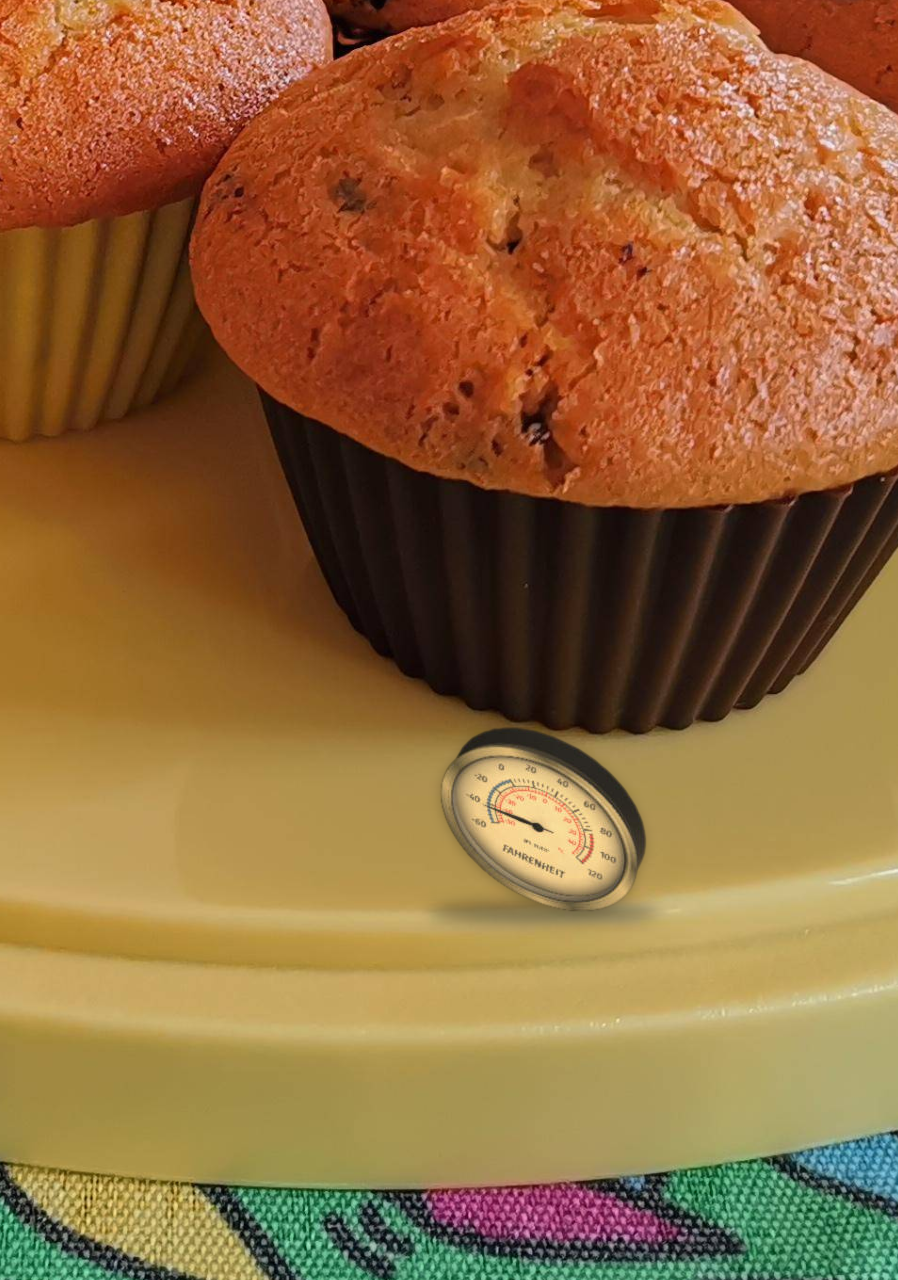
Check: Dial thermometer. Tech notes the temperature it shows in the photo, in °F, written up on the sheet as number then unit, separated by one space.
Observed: -40 °F
